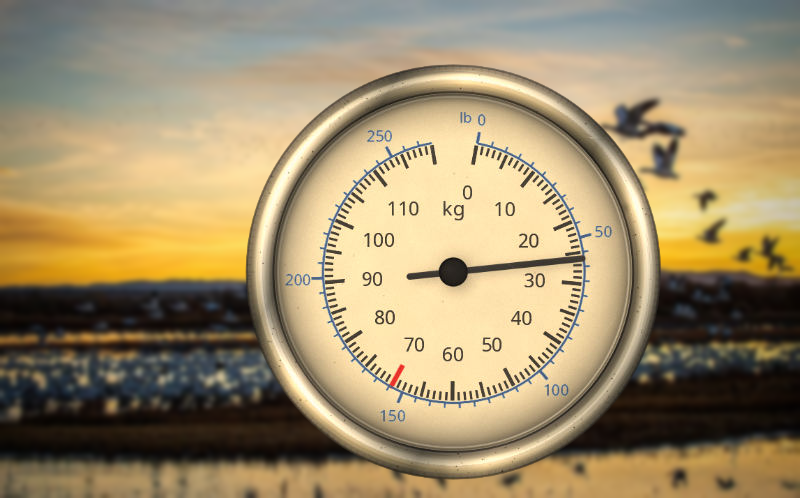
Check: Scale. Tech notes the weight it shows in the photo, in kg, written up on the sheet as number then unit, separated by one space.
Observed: 26 kg
